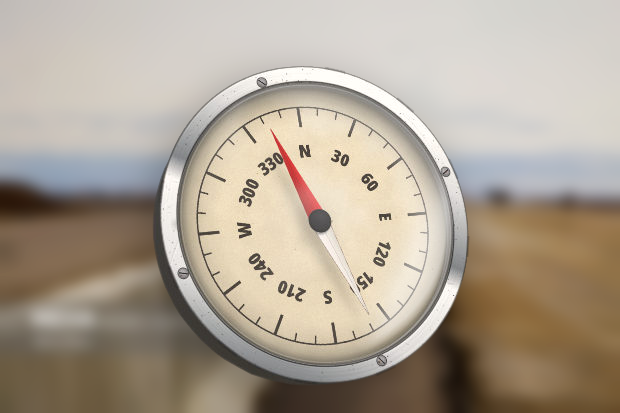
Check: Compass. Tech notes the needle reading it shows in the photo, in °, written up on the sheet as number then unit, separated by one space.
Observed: 340 °
